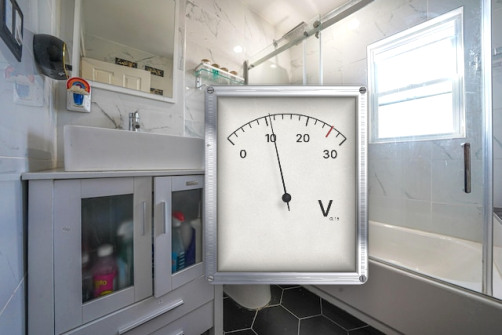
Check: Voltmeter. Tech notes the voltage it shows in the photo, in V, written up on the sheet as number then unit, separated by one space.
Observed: 11 V
